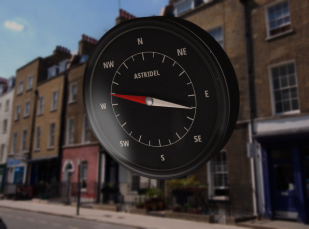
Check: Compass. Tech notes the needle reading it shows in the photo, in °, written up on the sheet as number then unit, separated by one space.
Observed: 285 °
